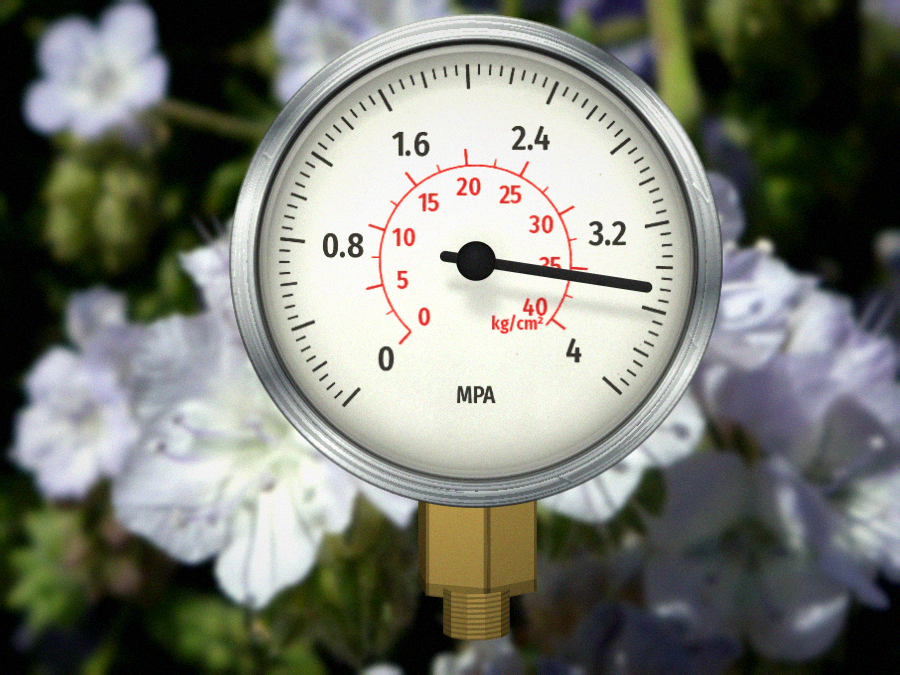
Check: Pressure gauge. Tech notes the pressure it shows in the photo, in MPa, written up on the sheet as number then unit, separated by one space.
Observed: 3.5 MPa
